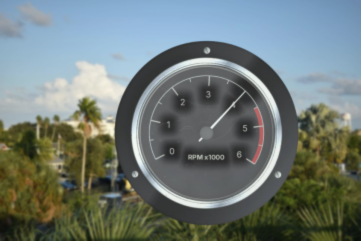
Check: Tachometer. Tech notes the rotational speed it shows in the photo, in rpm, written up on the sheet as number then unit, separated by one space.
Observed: 4000 rpm
